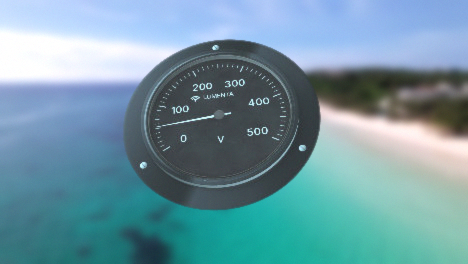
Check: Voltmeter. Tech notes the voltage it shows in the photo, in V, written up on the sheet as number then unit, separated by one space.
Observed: 50 V
